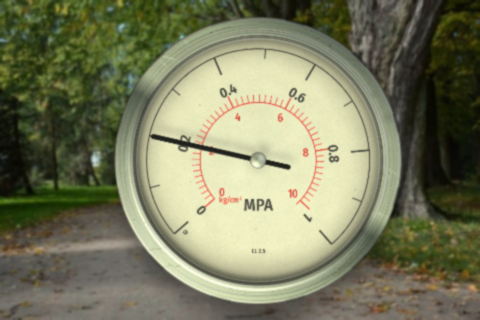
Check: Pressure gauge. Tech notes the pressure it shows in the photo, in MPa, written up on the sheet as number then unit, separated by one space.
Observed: 0.2 MPa
